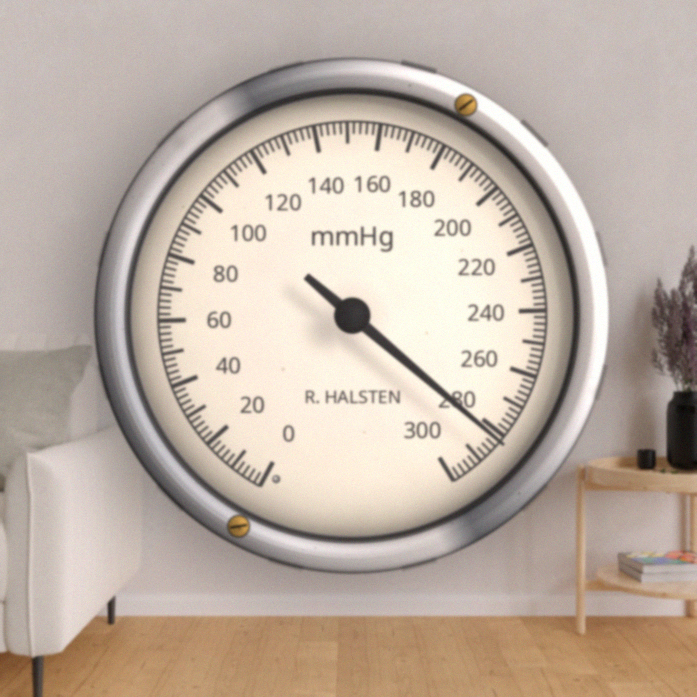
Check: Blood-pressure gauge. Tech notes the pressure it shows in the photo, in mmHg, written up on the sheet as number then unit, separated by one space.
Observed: 282 mmHg
